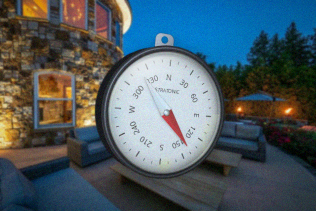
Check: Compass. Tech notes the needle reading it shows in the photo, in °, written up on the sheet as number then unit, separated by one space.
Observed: 140 °
